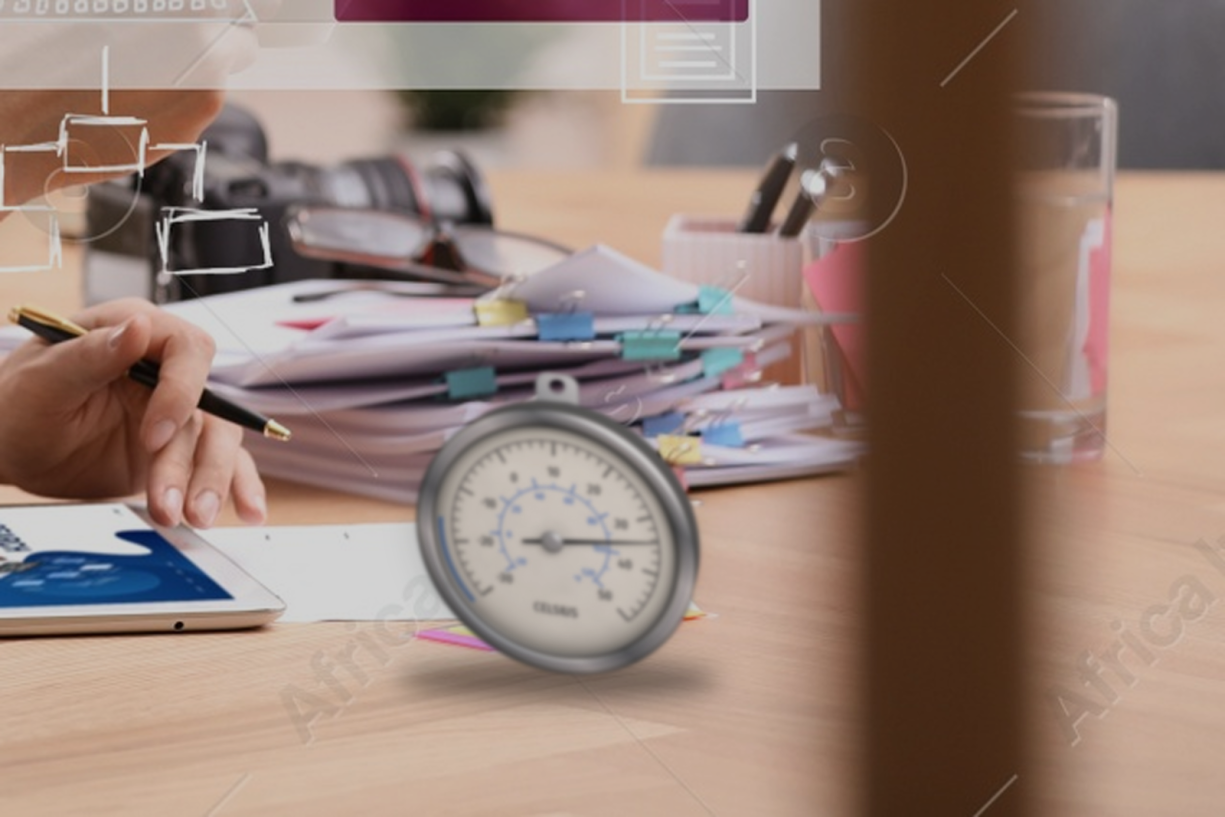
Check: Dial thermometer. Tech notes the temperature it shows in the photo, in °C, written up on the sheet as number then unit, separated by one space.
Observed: 34 °C
